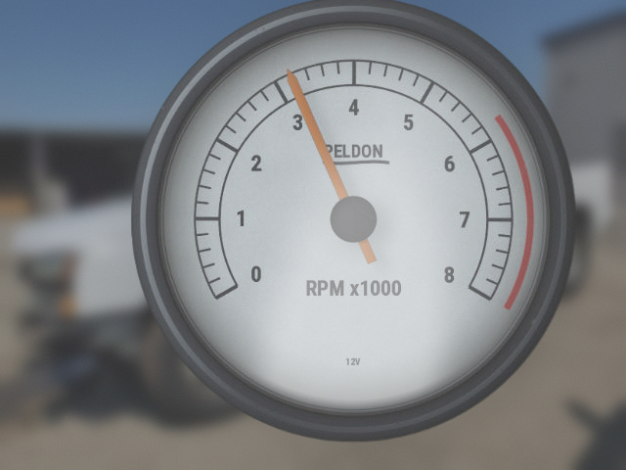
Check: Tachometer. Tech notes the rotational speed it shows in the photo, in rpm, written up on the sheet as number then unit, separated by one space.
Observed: 3200 rpm
